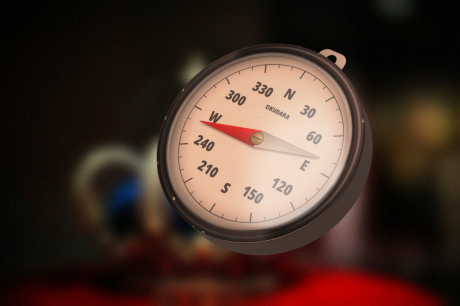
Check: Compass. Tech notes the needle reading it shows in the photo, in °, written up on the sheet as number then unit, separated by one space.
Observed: 260 °
